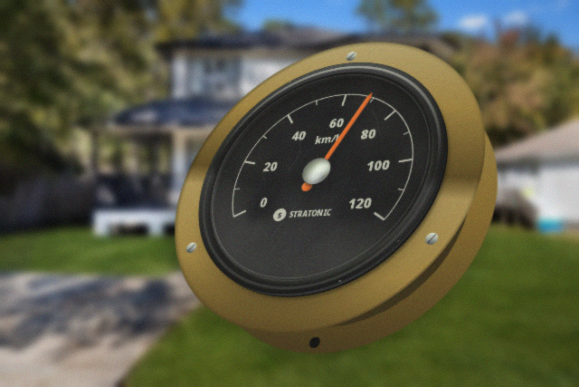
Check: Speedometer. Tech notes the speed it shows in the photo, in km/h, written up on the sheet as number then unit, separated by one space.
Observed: 70 km/h
